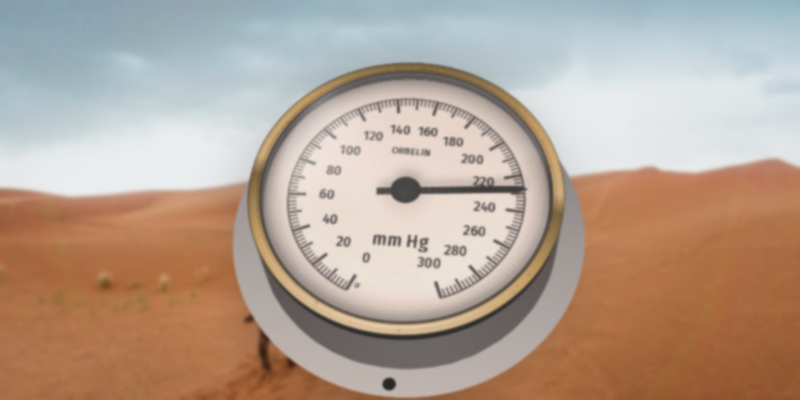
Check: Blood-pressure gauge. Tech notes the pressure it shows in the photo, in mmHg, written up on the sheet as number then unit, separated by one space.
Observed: 230 mmHg
